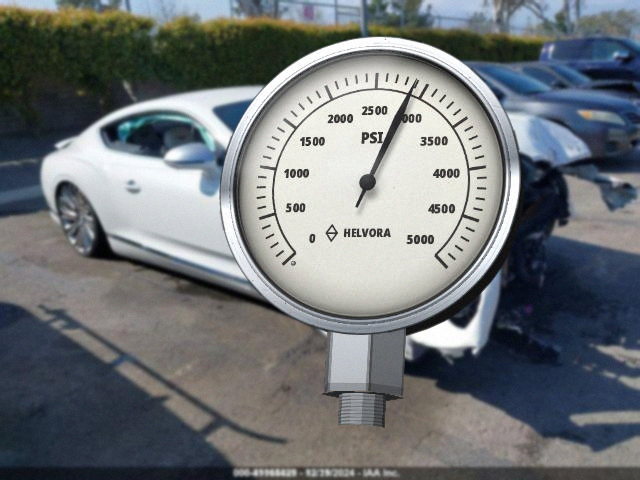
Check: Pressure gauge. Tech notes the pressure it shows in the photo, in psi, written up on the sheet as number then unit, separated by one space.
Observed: 2900 psi
